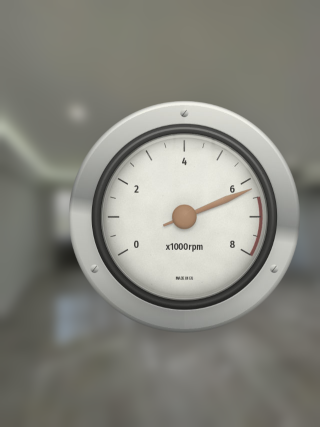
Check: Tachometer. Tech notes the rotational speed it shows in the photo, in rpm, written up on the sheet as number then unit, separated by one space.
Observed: 6250 rpm
